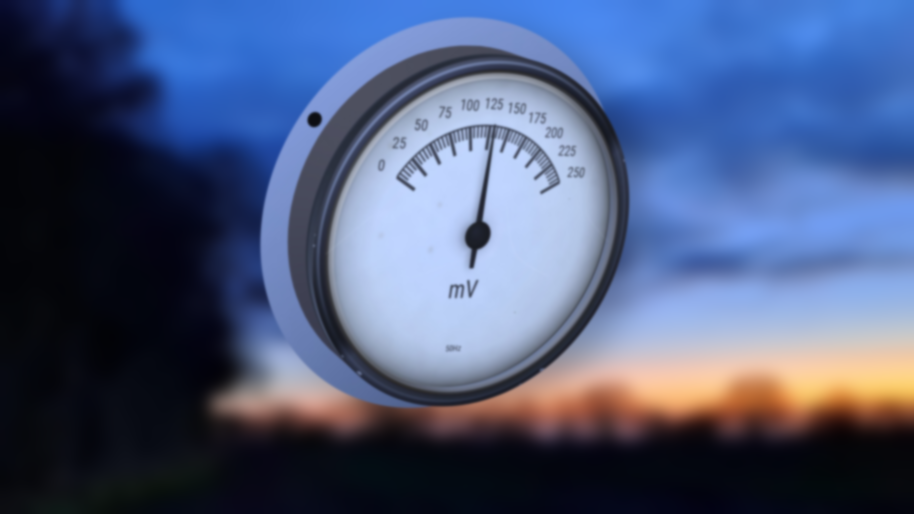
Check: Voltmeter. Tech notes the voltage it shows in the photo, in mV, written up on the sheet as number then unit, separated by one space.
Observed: 125 mV
